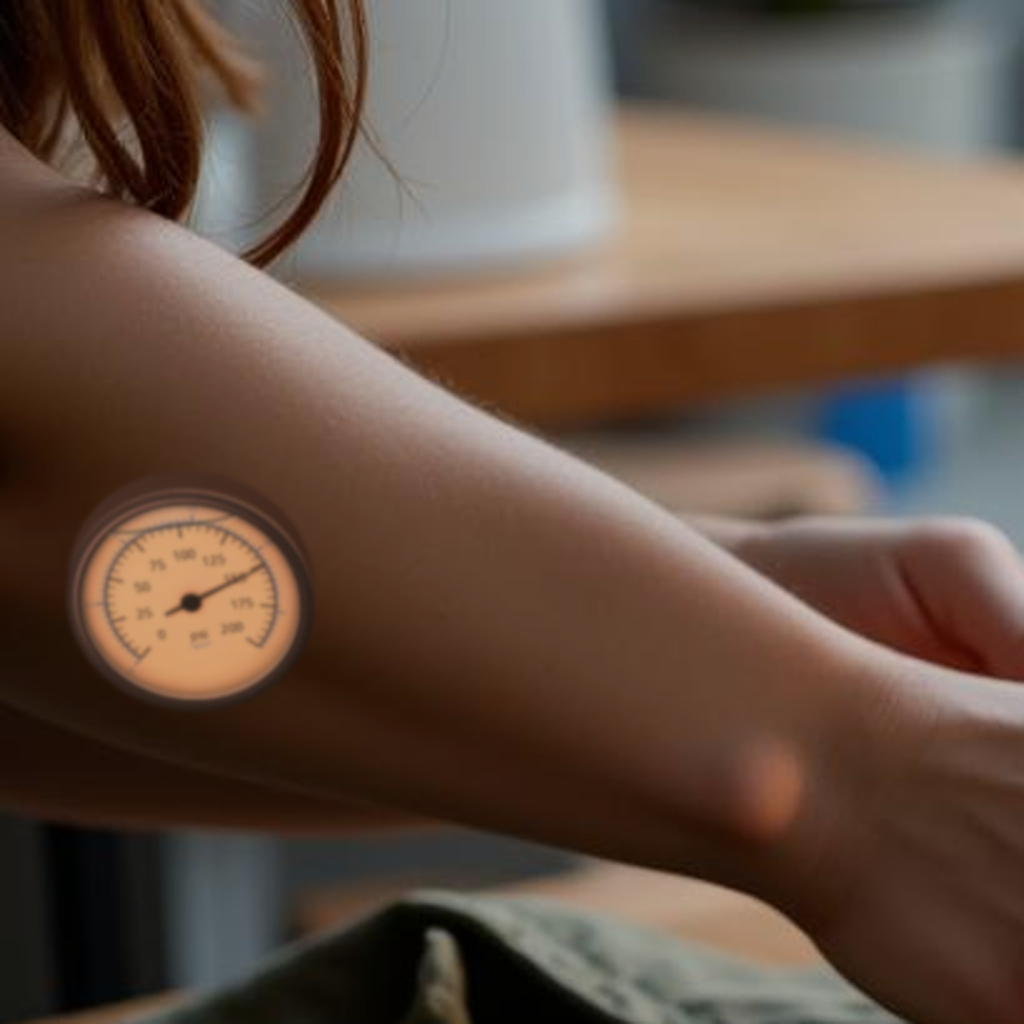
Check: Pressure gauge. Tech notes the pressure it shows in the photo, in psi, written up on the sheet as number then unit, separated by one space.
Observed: 150 psi
